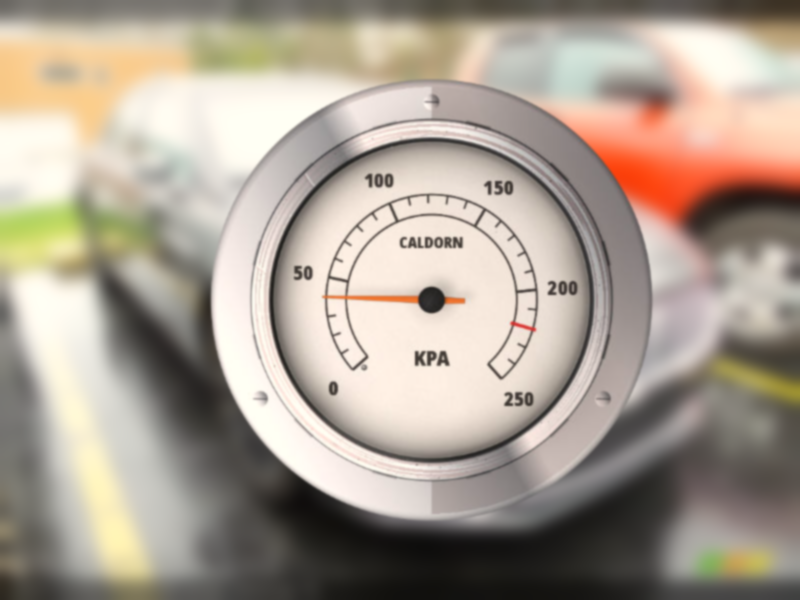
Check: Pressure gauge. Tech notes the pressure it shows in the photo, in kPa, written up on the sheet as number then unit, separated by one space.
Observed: 40 kPa
